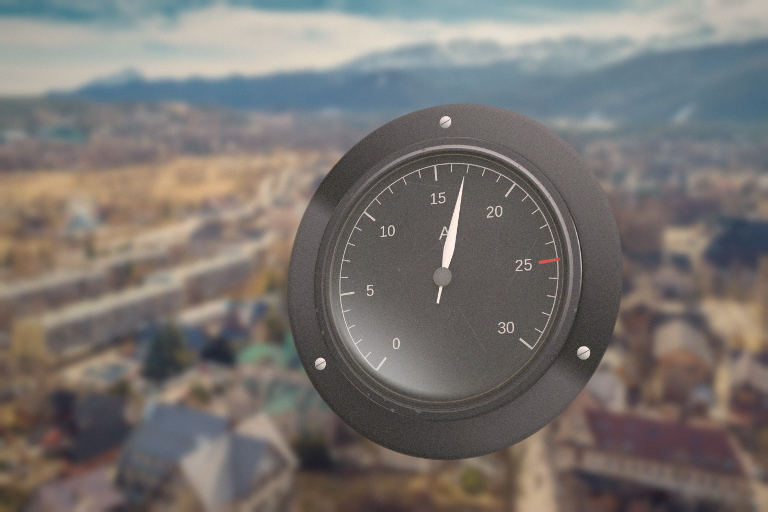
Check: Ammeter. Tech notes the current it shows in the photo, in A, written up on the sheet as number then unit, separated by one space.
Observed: 17 A
